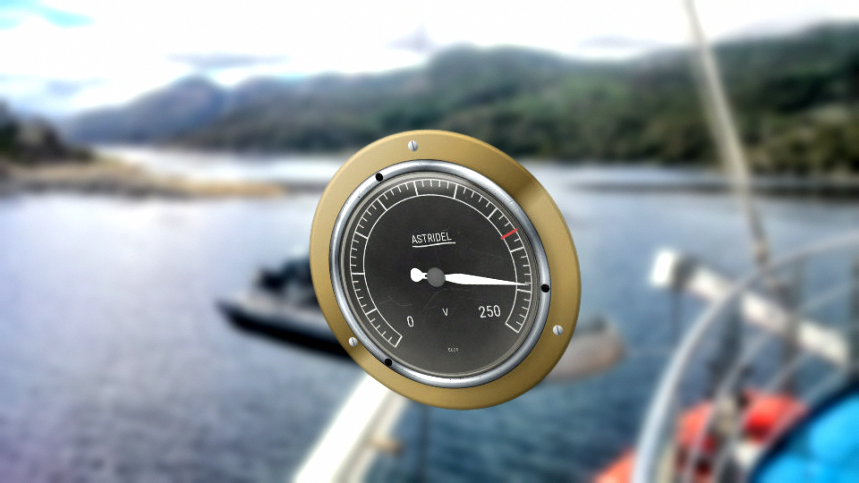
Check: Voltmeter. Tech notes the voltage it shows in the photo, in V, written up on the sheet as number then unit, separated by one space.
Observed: 220 V
